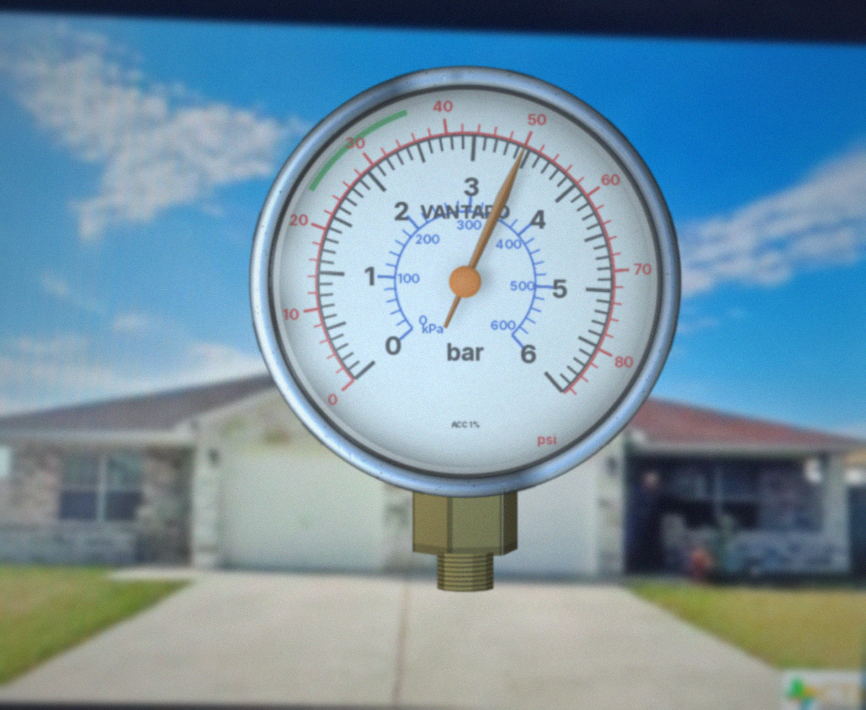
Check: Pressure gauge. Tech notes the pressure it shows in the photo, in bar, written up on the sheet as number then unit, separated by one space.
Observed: 3.45 bar
